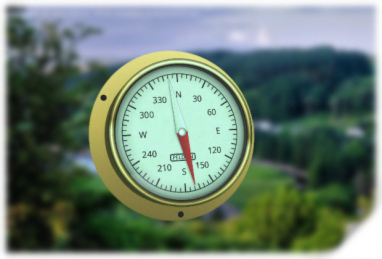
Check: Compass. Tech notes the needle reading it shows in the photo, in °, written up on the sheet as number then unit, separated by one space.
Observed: 170 °
